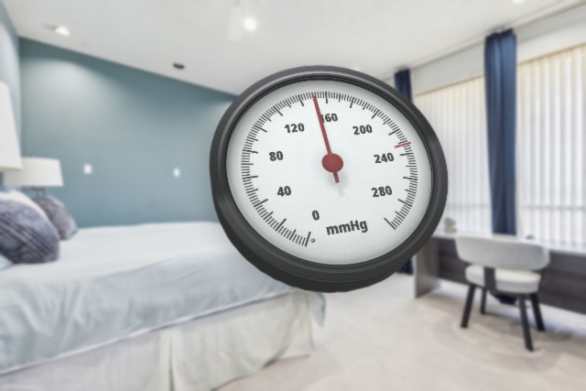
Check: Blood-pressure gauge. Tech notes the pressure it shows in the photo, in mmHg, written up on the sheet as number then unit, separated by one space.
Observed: 150 mmHg
